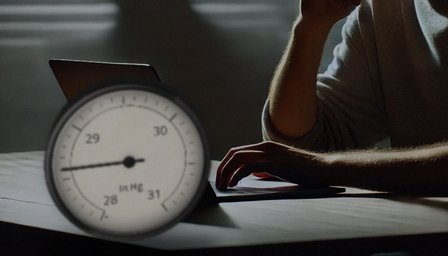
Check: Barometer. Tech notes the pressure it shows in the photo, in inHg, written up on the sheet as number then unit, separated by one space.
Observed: 28.6 inHg
